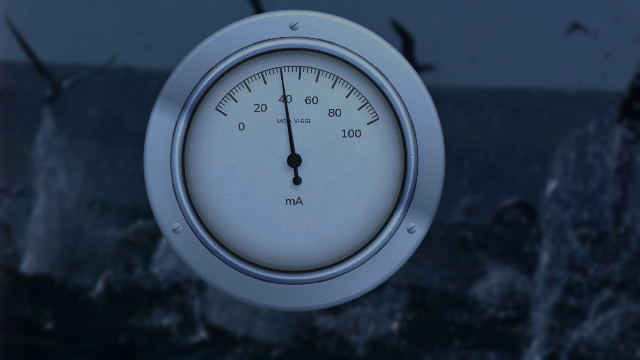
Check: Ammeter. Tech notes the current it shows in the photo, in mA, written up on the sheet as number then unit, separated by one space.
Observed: 40 mA
